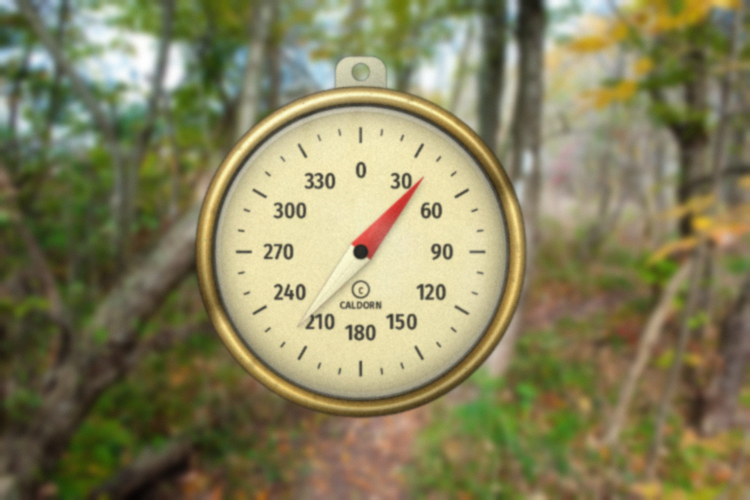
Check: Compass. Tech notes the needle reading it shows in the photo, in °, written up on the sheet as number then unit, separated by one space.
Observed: 40 °
